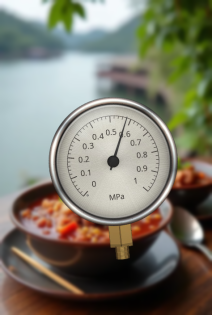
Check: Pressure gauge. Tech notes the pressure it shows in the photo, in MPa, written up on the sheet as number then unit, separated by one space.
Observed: 0.58 MPa
